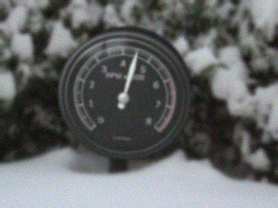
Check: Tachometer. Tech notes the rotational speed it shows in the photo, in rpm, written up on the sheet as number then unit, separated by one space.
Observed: 4500 rpm
